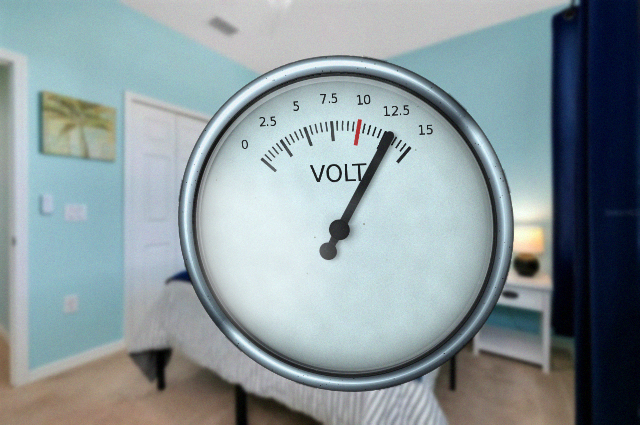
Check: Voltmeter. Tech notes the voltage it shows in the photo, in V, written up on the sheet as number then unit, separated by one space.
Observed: 13 V
